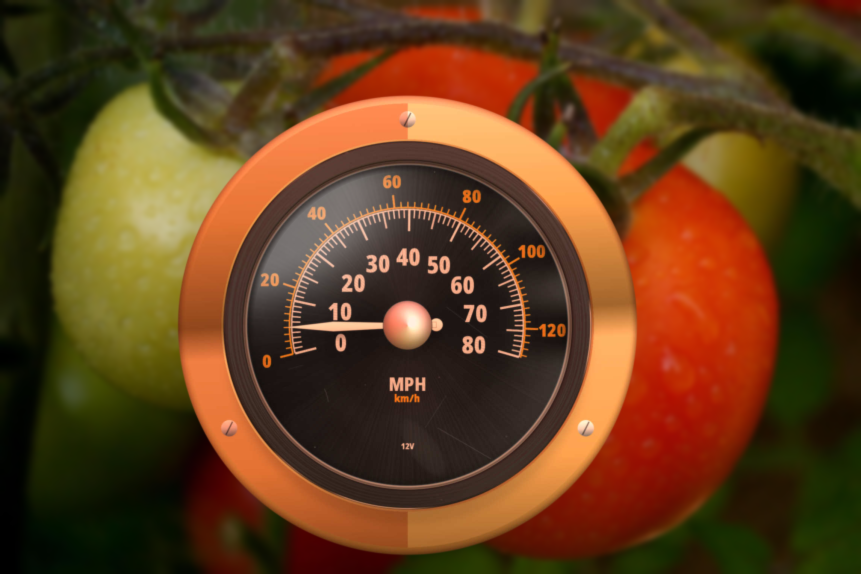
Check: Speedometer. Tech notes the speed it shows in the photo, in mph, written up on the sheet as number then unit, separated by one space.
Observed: 5 mph
